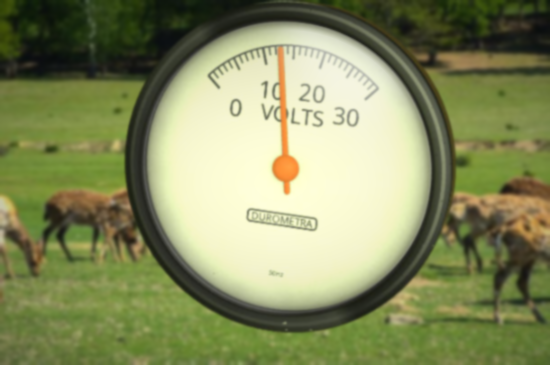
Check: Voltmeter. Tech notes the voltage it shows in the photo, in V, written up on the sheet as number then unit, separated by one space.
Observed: 13 V
